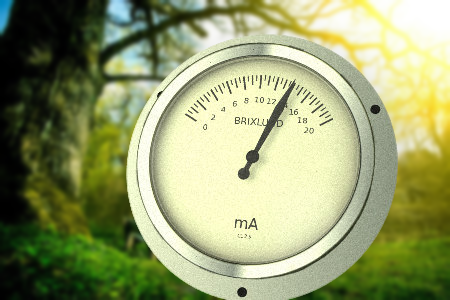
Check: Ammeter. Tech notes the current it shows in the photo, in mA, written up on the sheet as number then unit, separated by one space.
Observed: 14 mA
